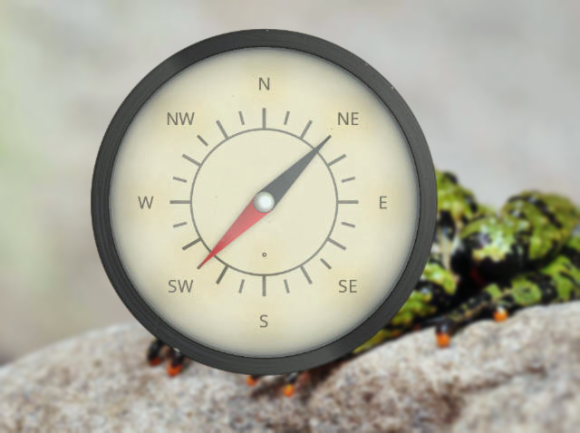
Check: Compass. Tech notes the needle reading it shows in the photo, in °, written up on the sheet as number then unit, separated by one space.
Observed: 225 °
